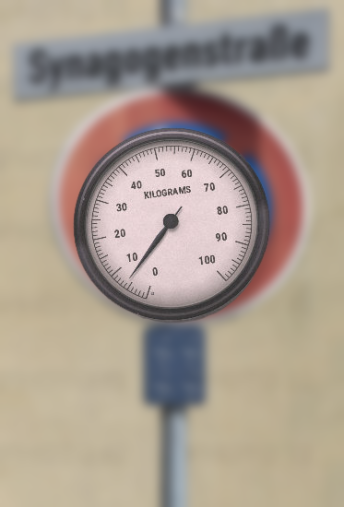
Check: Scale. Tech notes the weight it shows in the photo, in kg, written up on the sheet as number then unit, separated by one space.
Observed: 6 kg
